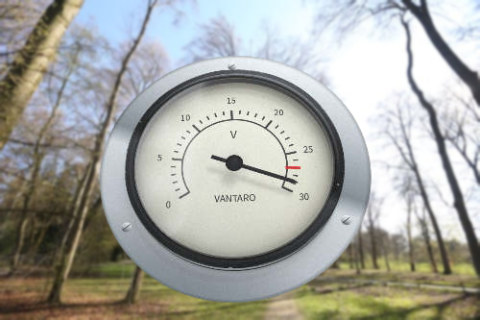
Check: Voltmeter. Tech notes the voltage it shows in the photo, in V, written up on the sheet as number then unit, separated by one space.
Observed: 29 V
